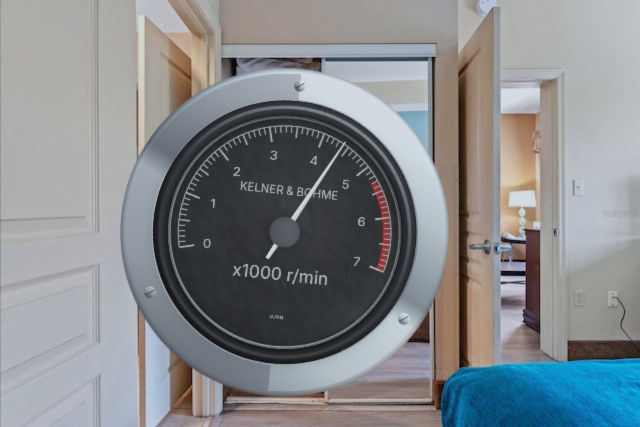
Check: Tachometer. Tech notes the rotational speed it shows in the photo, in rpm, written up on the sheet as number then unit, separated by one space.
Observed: 4400 rpm
